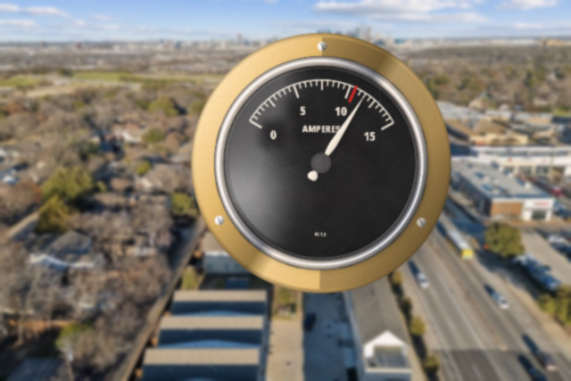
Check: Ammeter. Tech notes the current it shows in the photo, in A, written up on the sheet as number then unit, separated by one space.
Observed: 11.5 A
